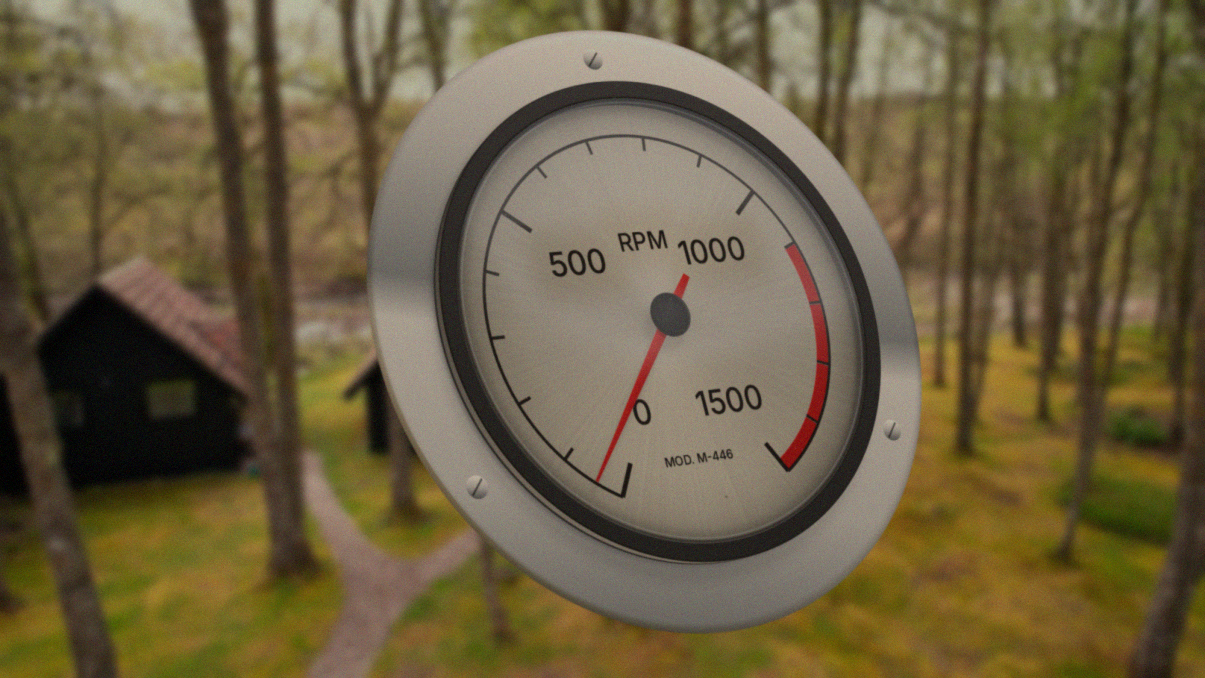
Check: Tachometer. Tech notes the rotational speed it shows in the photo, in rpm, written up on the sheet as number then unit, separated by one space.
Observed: 50 rpm
